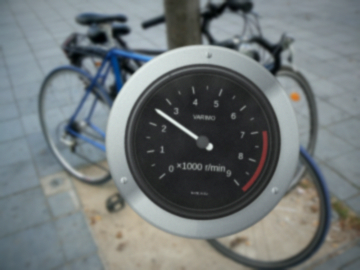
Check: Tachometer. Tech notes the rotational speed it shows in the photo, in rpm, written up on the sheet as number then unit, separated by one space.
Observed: 2500 rpm
